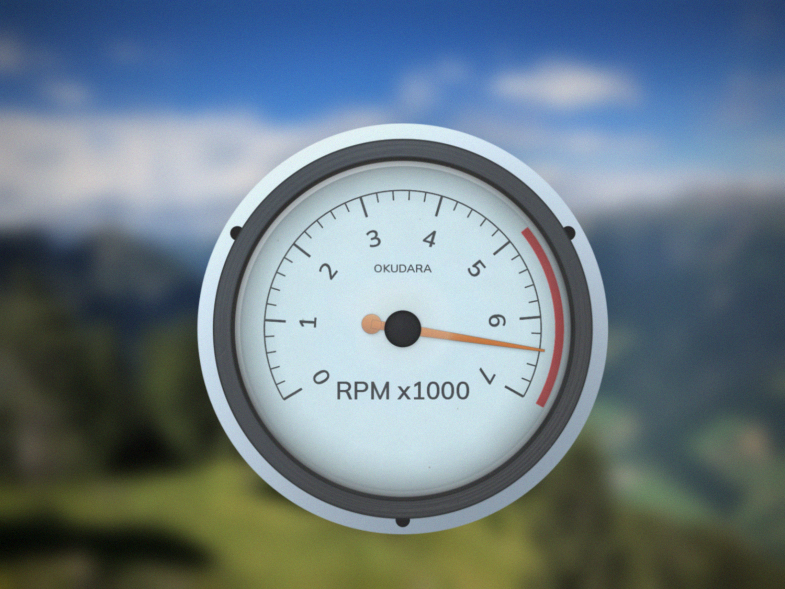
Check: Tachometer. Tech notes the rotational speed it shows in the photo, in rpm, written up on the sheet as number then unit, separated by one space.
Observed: 6400 rpm
